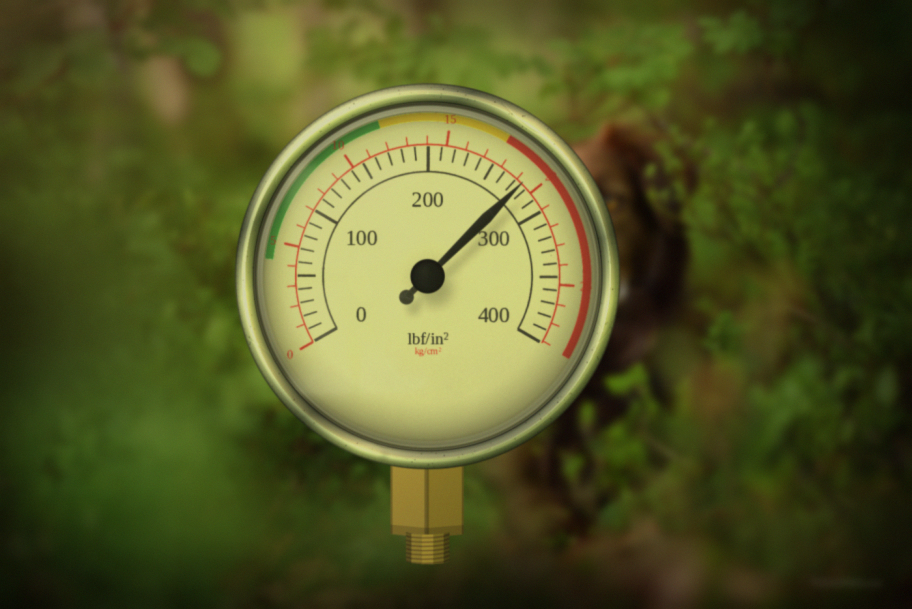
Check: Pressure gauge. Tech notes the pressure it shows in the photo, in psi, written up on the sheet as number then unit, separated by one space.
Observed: 275 psi
